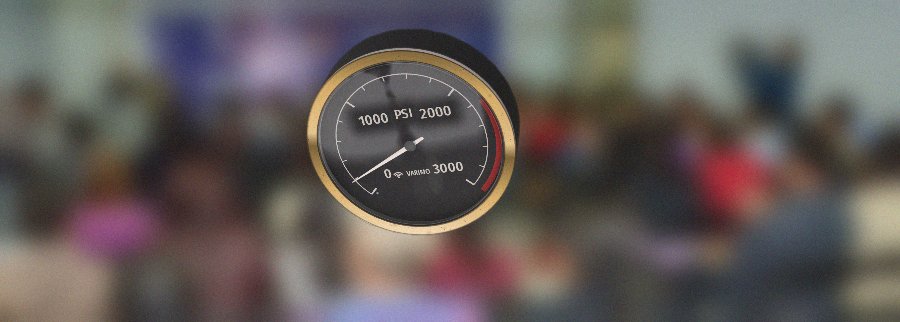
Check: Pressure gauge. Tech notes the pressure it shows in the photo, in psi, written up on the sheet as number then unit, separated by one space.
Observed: 200 psi
